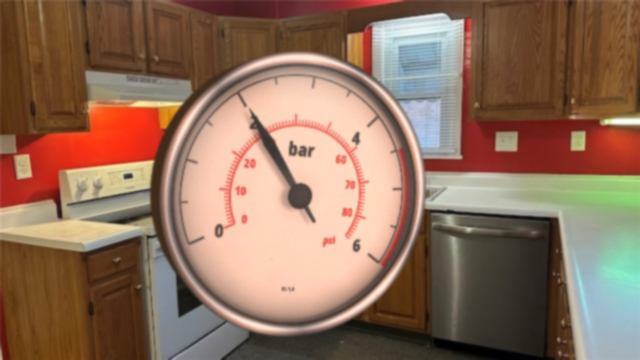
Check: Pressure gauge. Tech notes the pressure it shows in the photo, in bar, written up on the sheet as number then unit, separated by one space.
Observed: 2 bar
